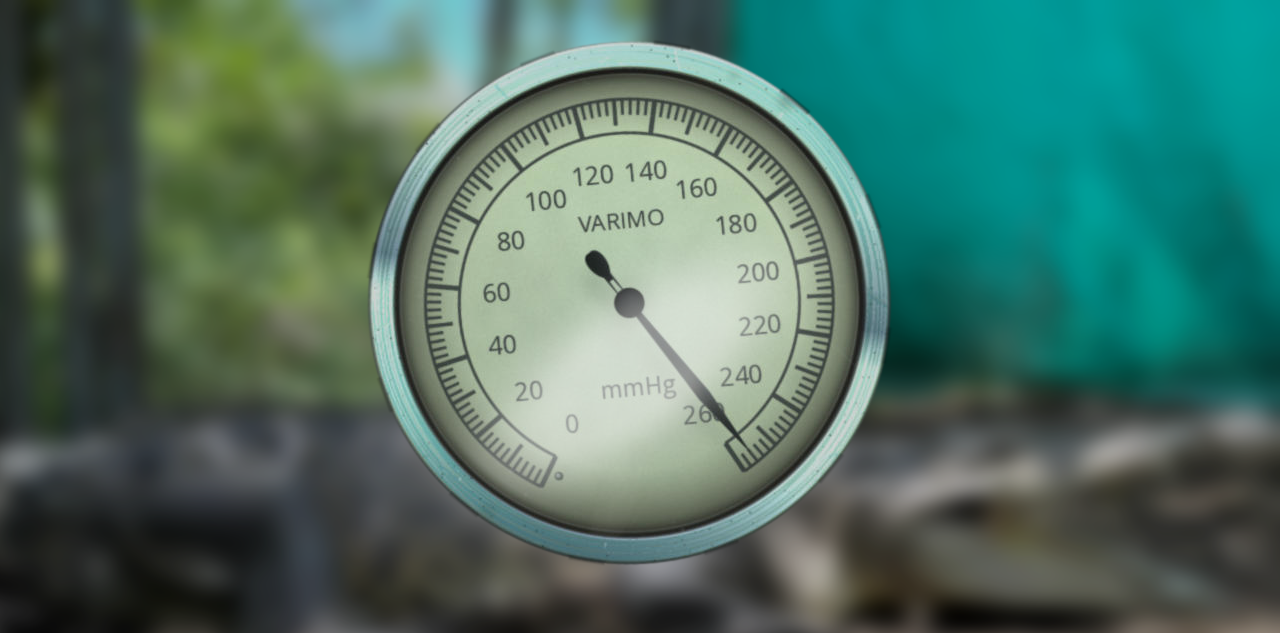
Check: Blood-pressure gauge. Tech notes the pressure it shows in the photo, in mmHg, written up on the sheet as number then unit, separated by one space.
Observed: 256 mmHg
